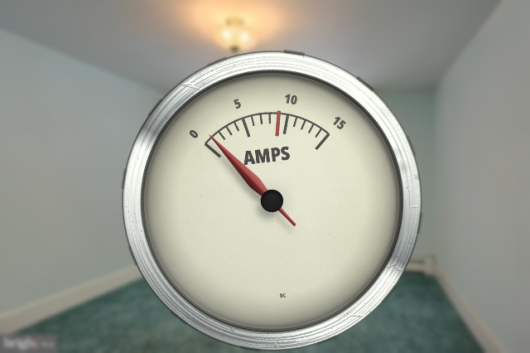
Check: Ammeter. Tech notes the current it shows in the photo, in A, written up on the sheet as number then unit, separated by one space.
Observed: 1 A
